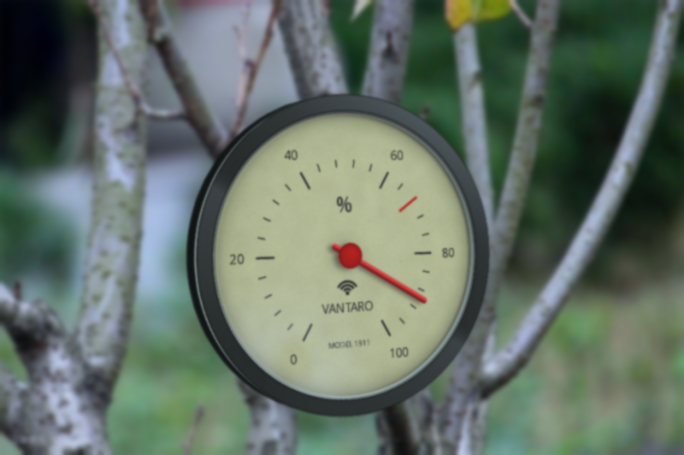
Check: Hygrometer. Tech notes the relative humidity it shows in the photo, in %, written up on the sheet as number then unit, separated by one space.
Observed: 90 %
